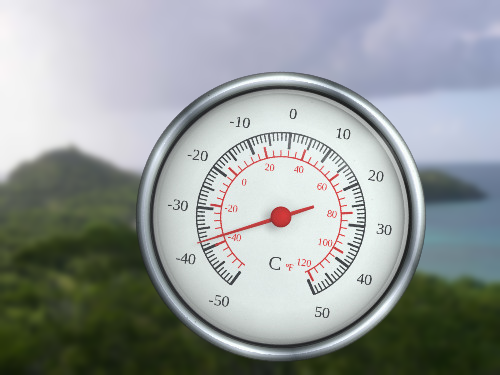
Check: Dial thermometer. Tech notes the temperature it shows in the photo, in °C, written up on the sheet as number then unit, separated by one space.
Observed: -38 °C
